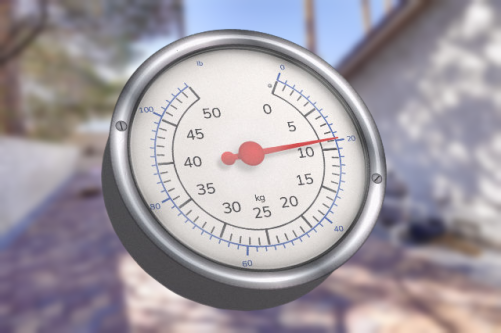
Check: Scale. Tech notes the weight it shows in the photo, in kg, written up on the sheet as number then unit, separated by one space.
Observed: 9 kg
